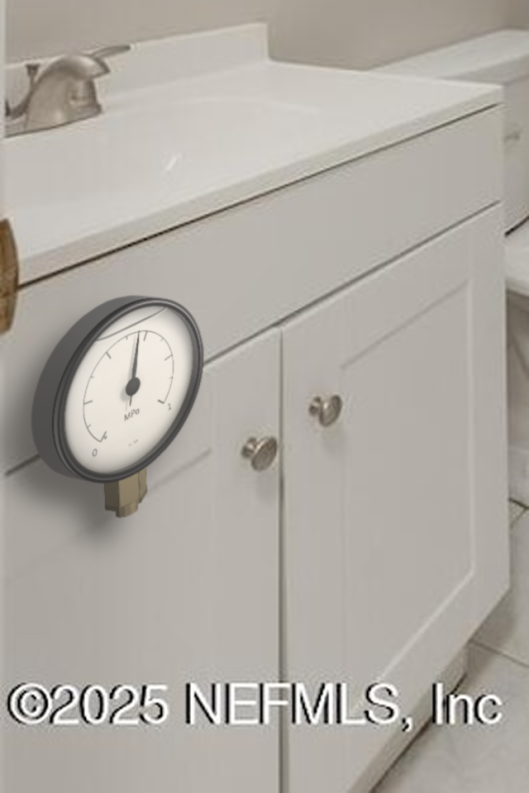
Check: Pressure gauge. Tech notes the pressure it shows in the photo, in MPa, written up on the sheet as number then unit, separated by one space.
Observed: 0.55 MPa
